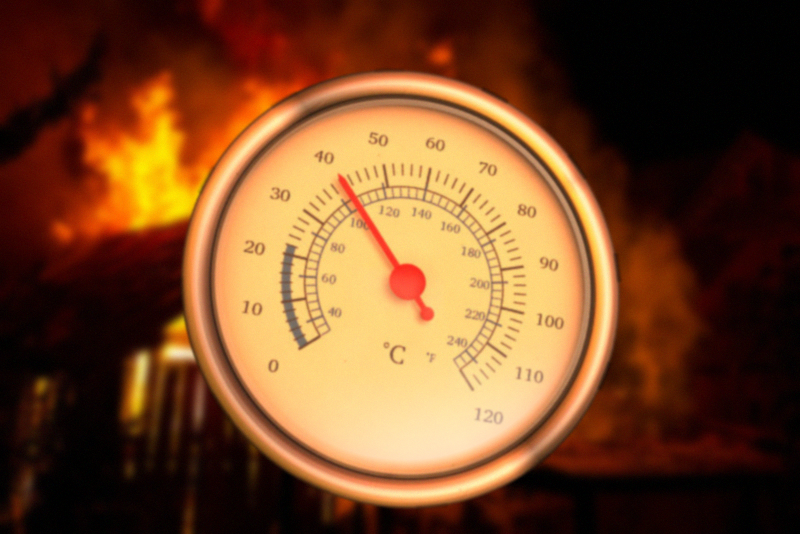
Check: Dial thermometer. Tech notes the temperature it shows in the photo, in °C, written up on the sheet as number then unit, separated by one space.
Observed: 40 °C
